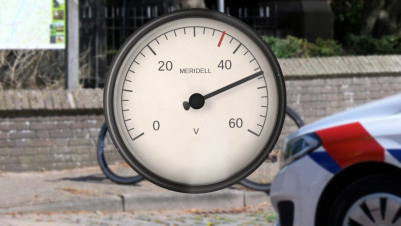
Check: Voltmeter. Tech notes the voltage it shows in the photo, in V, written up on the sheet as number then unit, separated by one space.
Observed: 47 V
